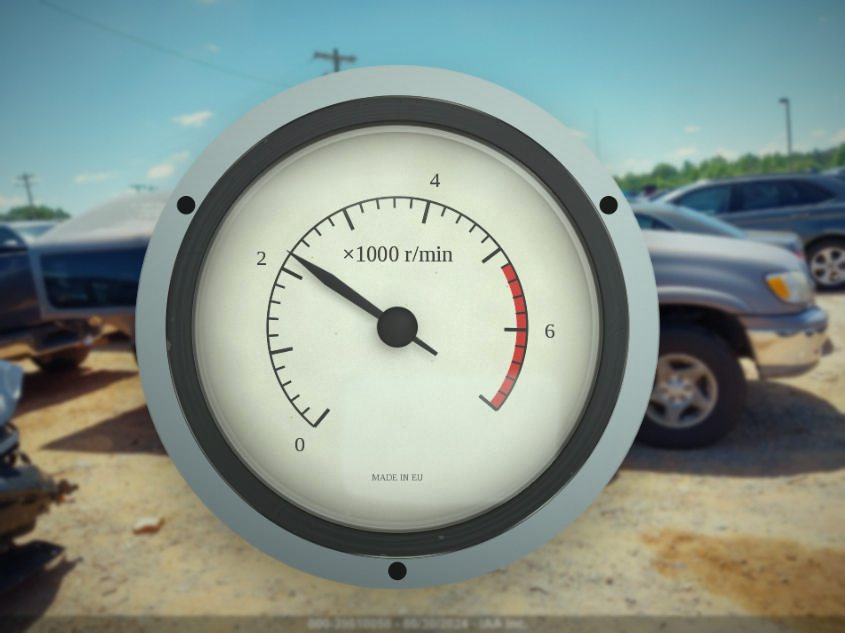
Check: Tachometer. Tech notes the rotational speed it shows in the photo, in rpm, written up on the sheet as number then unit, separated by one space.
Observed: 2200 rpm
